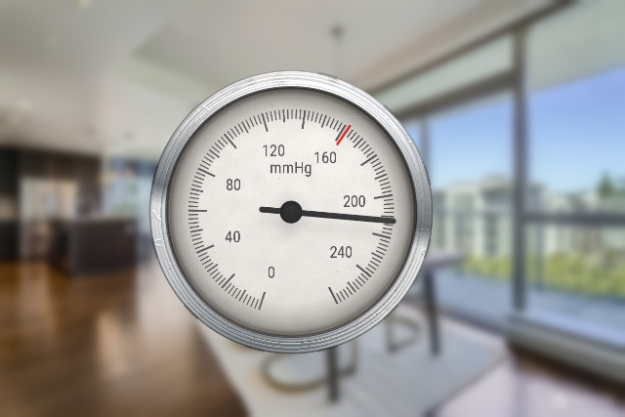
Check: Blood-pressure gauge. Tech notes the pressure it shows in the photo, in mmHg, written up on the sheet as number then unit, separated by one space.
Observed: 212 mmHg
